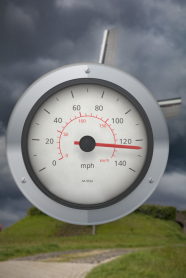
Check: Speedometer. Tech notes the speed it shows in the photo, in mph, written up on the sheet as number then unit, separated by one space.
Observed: 125 mph
